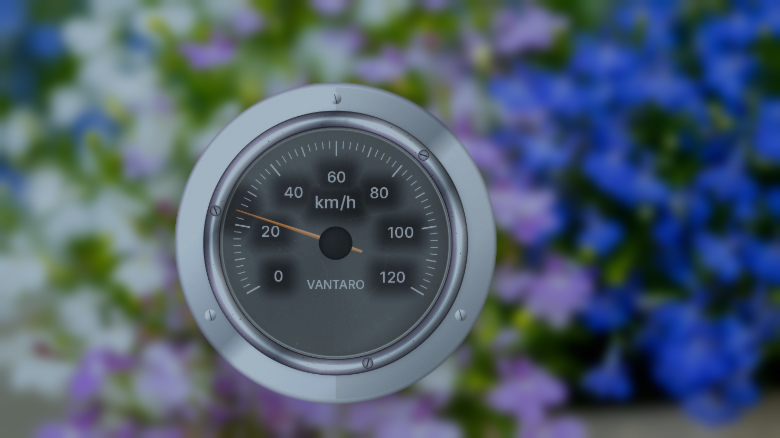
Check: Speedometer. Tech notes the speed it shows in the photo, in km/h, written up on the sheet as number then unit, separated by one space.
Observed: 24 km/h
